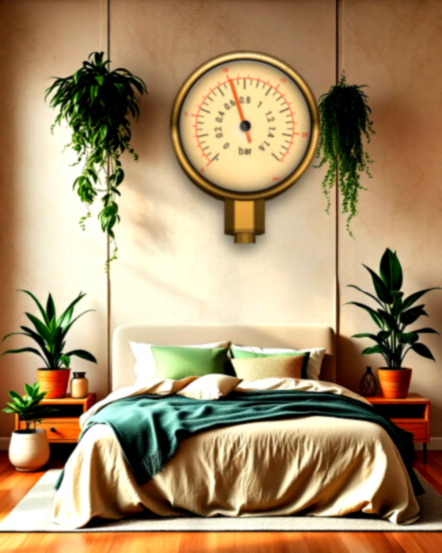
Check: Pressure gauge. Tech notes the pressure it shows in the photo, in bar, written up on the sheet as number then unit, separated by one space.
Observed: 0.7 bar
